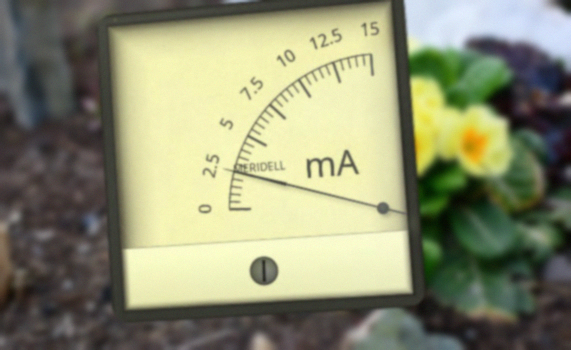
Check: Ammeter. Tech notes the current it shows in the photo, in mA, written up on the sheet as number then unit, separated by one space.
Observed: 2.5 mA
